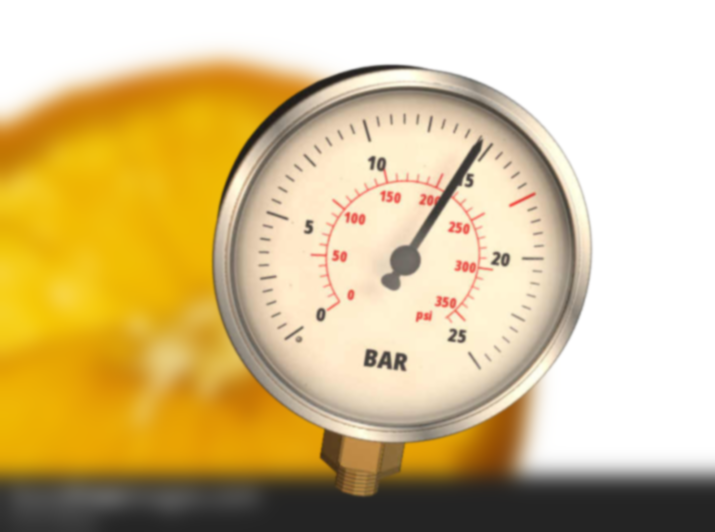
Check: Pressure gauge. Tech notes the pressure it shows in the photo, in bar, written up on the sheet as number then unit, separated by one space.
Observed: 14.5 bar
